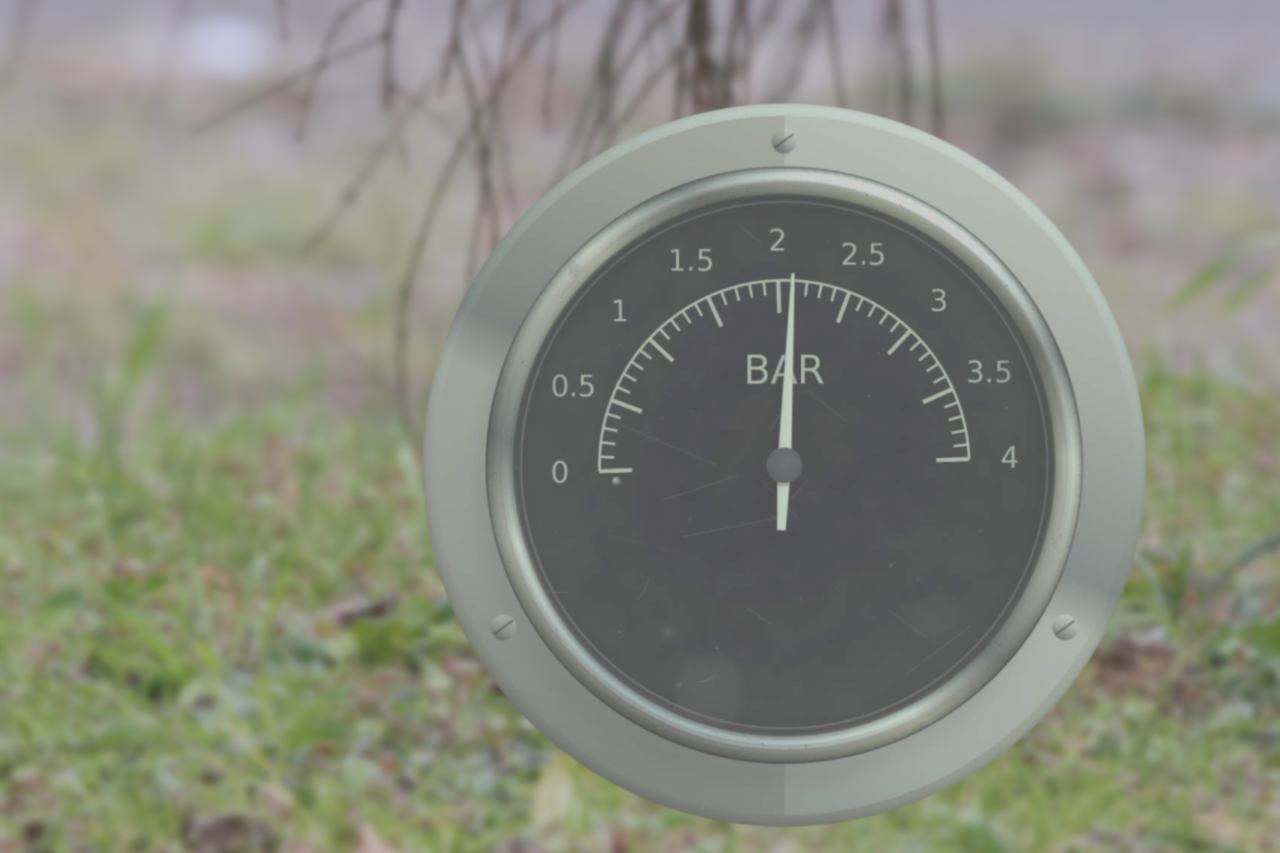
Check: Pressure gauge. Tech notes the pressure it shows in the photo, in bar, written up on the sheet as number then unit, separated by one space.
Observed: 2.1 bar
